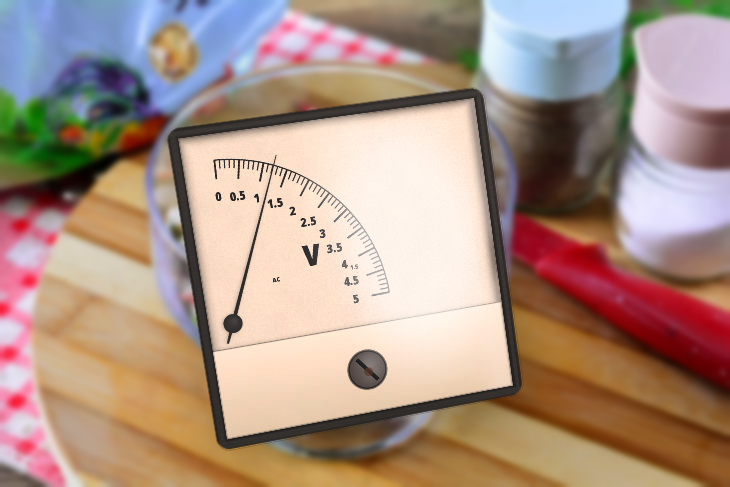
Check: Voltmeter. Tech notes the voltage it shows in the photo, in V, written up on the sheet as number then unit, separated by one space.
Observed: 1.2 V
